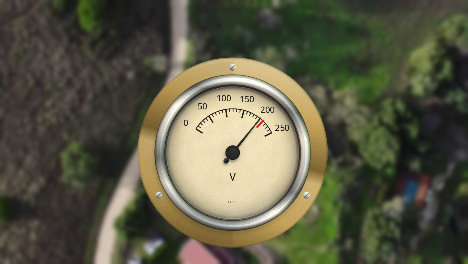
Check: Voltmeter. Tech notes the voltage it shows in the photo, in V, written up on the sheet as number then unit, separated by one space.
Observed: 200 V
